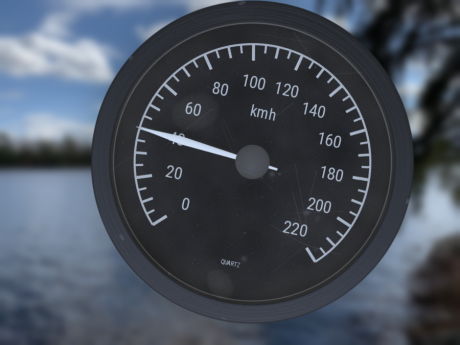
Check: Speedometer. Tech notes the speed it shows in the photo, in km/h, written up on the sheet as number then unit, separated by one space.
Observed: 40 km/h
